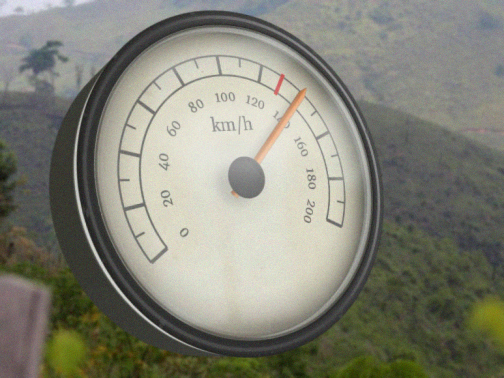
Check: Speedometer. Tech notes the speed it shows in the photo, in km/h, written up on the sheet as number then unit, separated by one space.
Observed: 140 km/h
